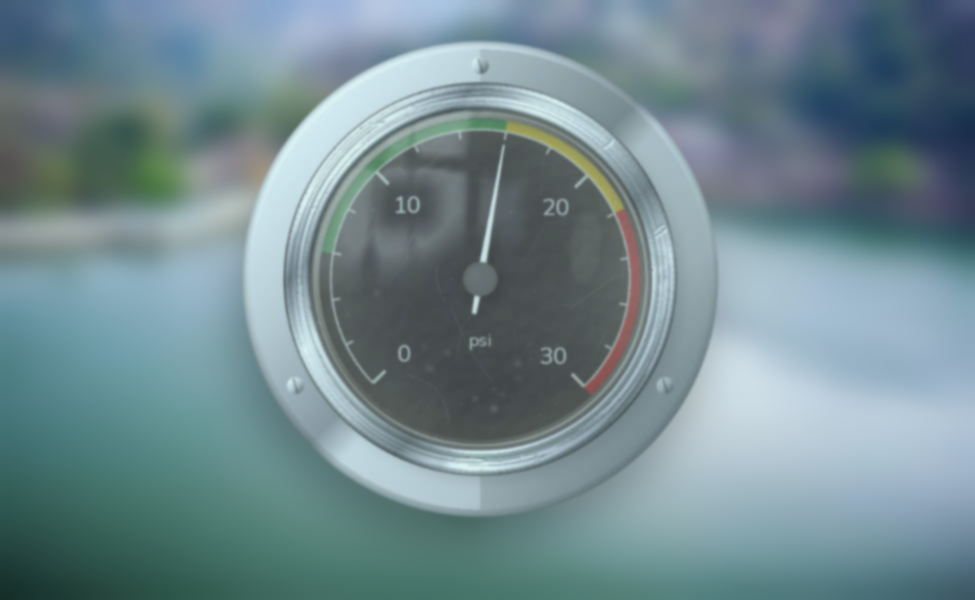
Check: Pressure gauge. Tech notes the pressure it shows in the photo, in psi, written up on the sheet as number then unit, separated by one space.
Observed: 16 psi
